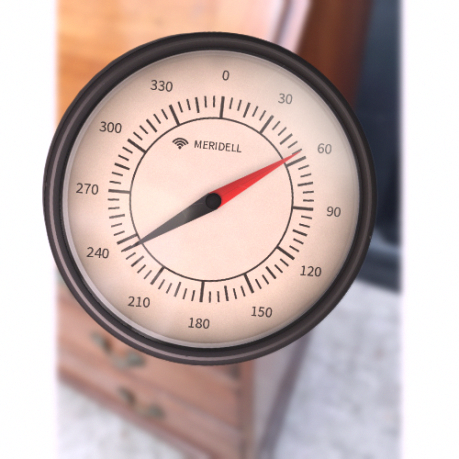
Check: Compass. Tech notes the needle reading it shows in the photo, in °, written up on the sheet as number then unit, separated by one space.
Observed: 55 °
